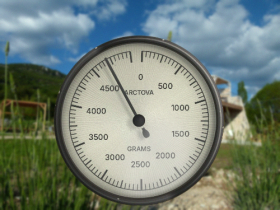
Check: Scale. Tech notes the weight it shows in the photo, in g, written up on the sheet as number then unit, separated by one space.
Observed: 4700 g
